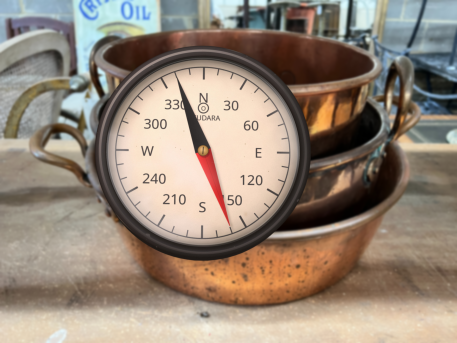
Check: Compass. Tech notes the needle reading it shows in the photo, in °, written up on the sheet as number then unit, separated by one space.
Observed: 160 °
